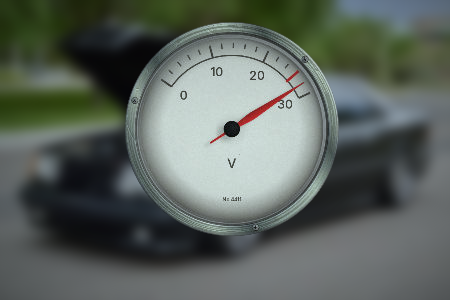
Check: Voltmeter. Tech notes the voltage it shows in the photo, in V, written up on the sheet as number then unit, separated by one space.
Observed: 28 V
